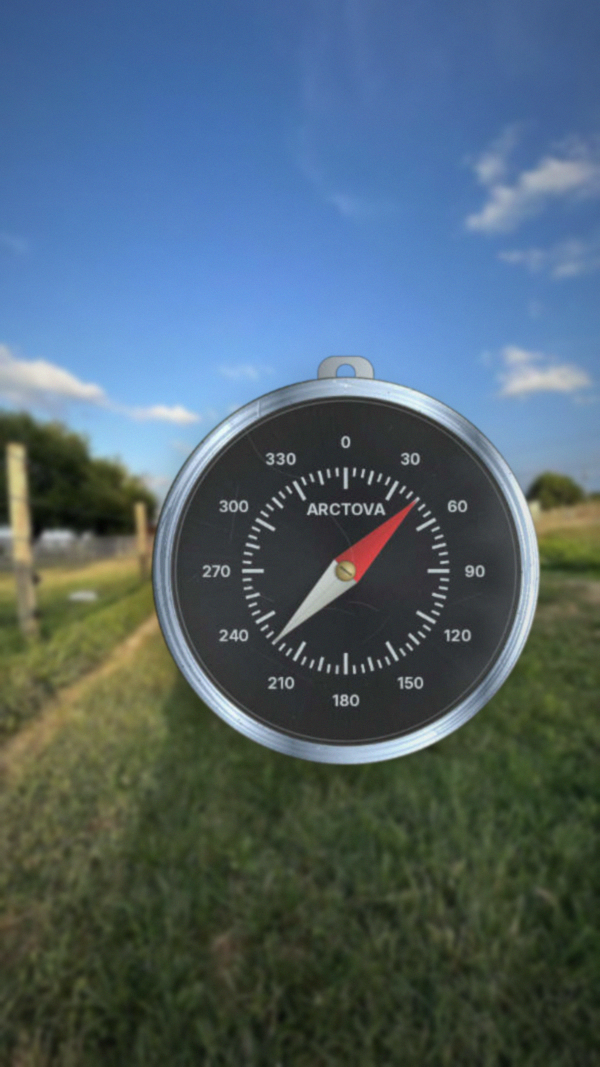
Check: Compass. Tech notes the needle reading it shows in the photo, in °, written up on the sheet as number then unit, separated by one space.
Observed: 45 °
